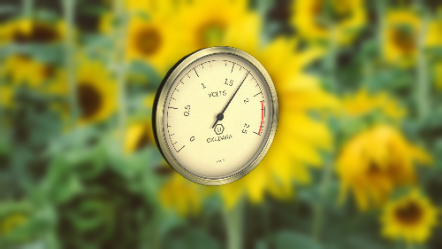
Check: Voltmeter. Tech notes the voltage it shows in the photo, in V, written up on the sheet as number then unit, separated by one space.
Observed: 1.7 V
